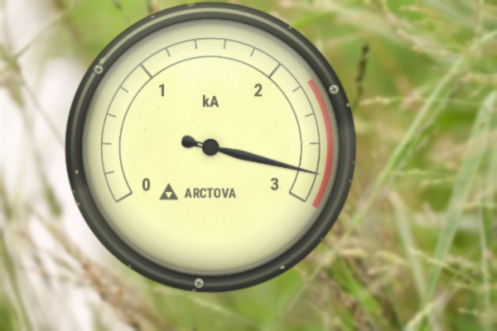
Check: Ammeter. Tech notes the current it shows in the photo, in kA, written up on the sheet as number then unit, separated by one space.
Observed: 2.8 kA
